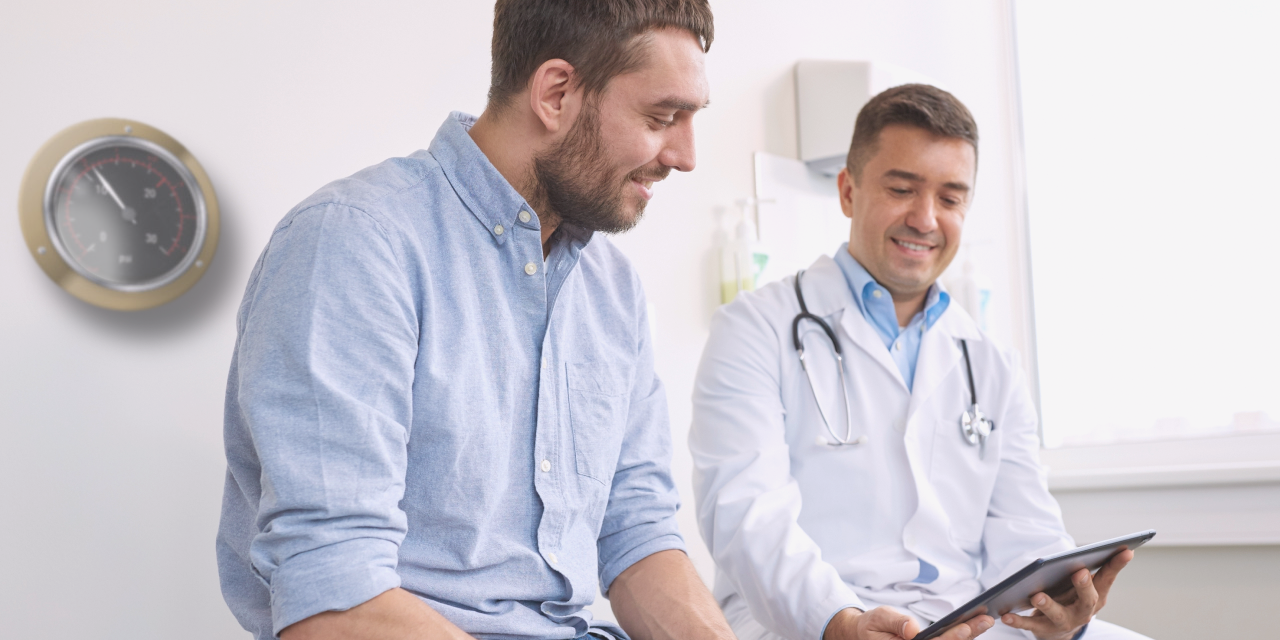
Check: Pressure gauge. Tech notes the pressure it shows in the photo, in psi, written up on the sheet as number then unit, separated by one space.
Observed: 11 psi
